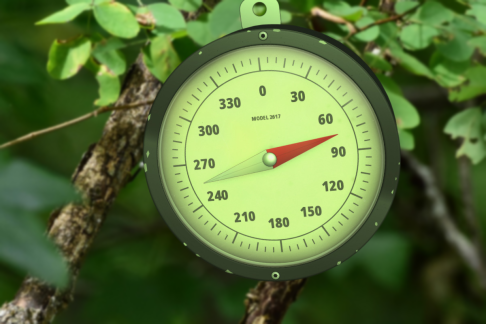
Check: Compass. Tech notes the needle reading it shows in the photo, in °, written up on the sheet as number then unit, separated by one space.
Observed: 75 °
